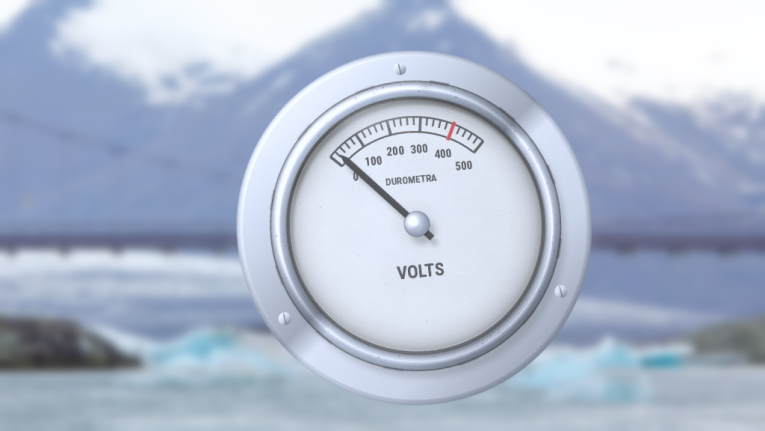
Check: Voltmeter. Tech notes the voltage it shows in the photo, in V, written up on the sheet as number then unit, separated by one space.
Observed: 20 V
